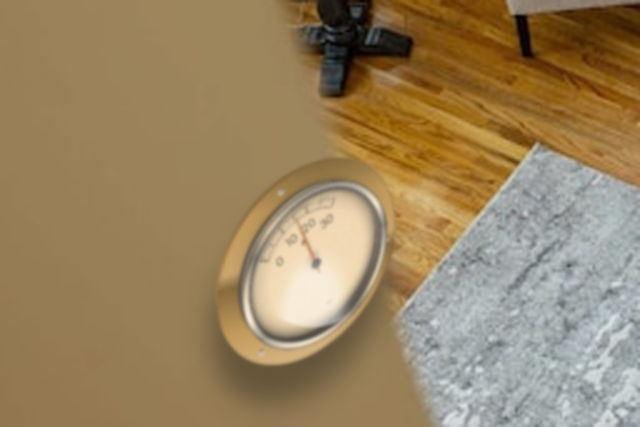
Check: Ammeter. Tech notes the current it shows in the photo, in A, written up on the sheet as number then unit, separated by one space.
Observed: 15 A
